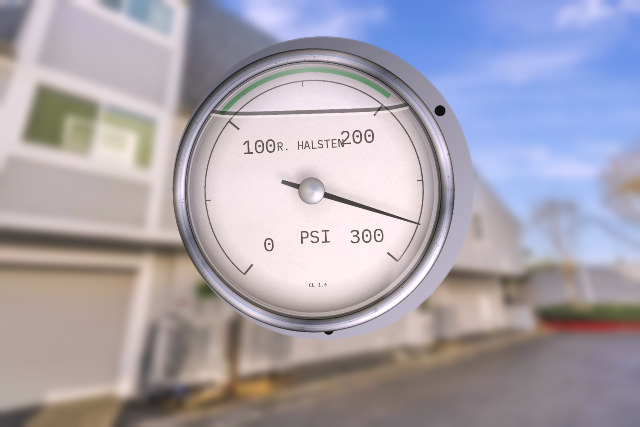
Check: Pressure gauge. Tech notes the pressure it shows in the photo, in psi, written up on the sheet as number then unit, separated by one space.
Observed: 275 psi
